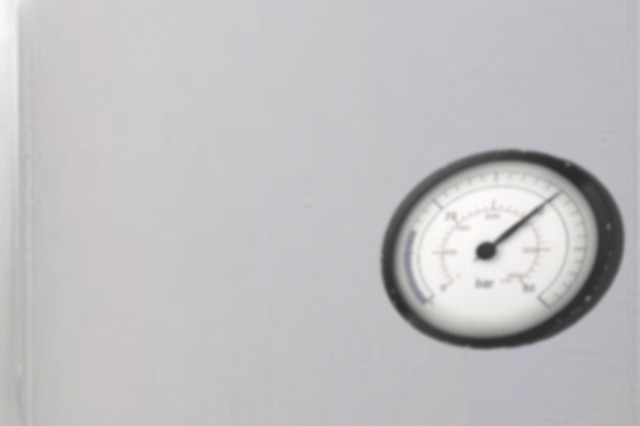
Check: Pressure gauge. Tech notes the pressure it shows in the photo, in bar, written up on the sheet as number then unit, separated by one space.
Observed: 40 bar
